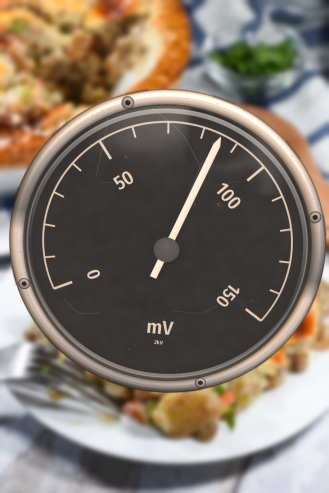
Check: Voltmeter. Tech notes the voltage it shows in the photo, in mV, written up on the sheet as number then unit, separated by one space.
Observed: 85 mV
